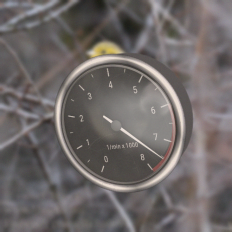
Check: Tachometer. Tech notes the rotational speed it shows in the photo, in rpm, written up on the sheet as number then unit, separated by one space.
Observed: 7500 rpm
